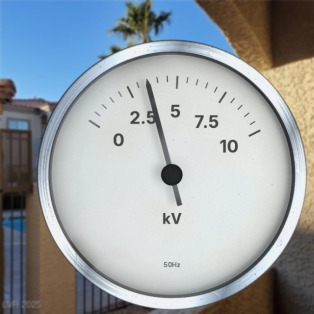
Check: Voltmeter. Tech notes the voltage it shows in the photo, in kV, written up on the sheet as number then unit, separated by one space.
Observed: 3.5 kV
